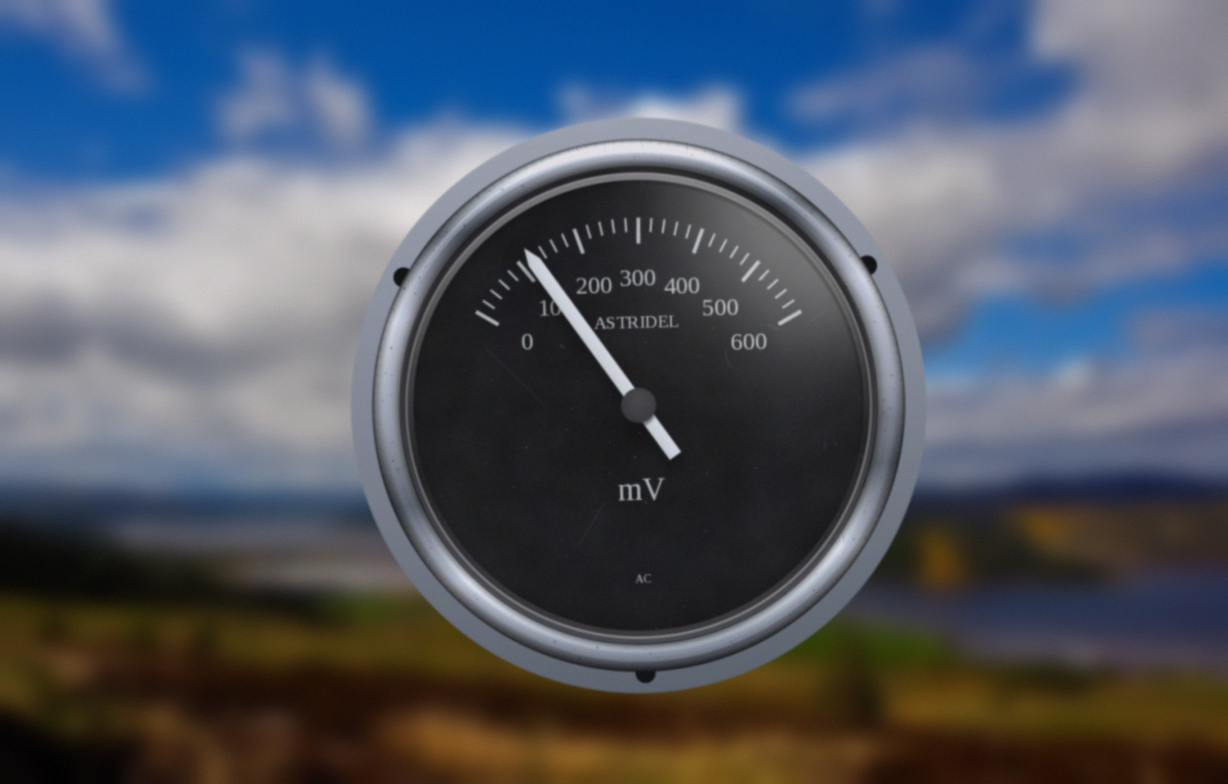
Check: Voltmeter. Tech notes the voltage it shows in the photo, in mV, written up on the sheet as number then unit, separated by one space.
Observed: 120 mV
